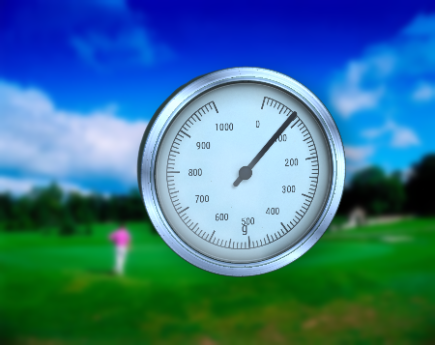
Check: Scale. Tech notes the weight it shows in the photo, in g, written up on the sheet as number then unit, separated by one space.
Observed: 80 g
